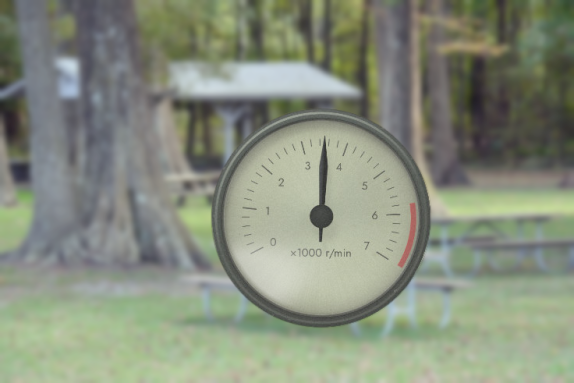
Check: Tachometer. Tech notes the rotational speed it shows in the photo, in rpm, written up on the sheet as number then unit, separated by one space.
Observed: 3500 rpm
